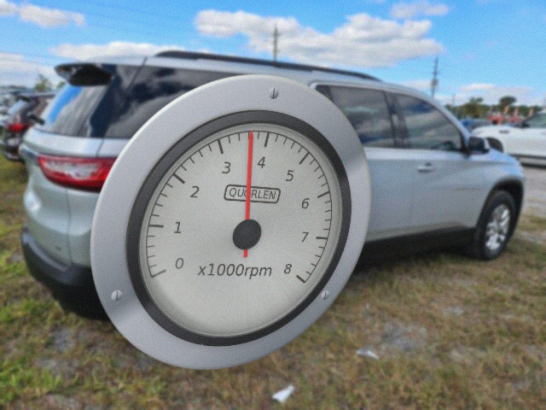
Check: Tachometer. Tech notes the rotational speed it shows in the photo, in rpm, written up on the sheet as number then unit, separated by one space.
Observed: 3600 rpm
